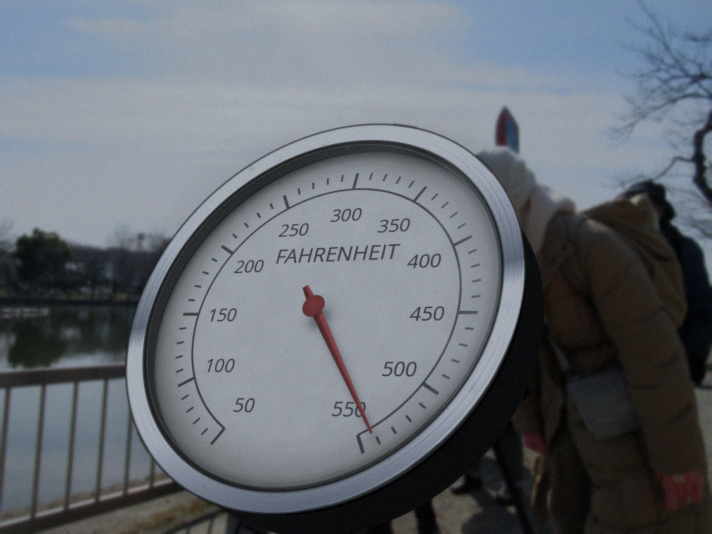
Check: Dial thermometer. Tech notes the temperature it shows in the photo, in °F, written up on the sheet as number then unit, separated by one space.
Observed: 540 °F
